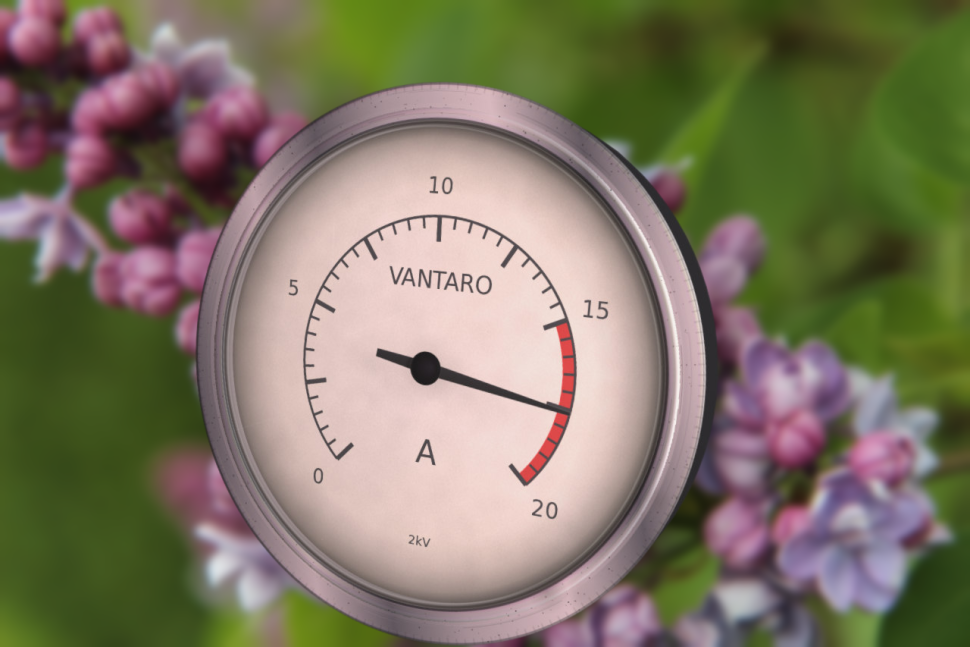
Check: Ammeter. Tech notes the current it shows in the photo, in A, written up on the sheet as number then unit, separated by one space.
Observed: 17.5 A
